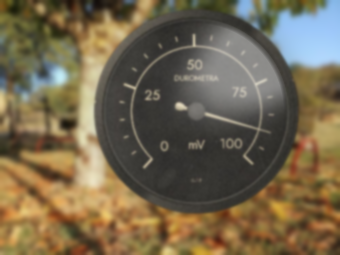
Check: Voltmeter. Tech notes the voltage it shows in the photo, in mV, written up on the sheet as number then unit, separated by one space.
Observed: 90 mV
